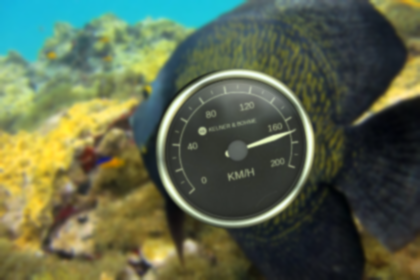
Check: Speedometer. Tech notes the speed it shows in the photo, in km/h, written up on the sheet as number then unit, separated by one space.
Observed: 170 km/h
